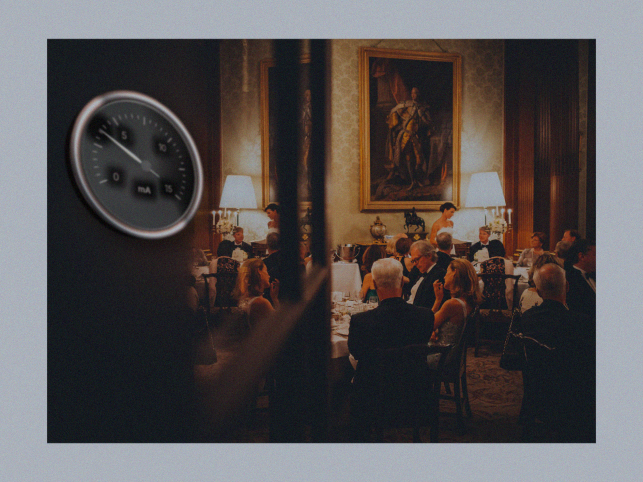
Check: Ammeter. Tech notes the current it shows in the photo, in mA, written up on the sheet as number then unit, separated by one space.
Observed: 3.5 mA
